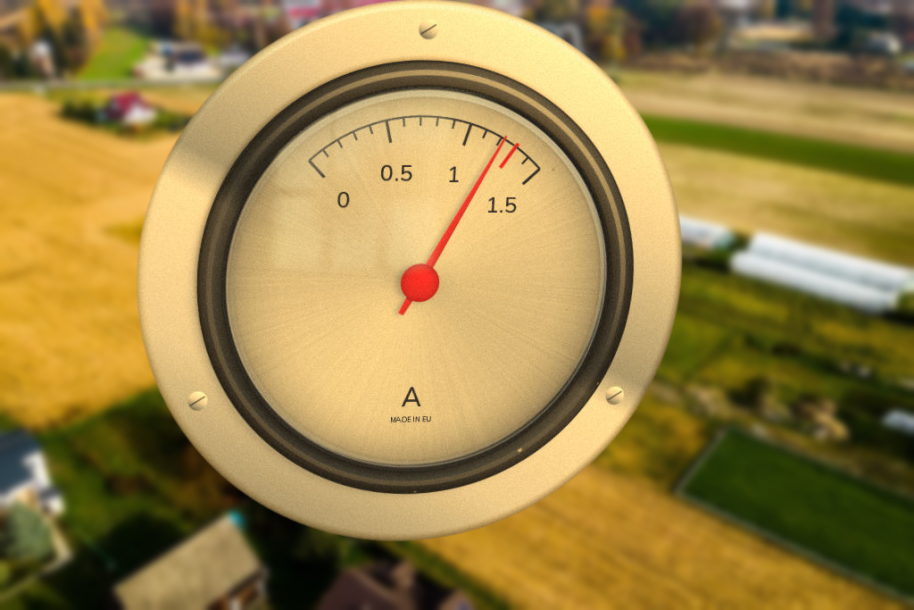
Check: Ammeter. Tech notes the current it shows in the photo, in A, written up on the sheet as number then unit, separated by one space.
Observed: 1.2 A
